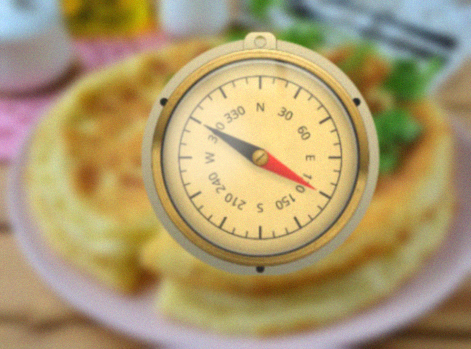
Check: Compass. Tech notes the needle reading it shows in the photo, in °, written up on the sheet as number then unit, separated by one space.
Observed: 120 °
